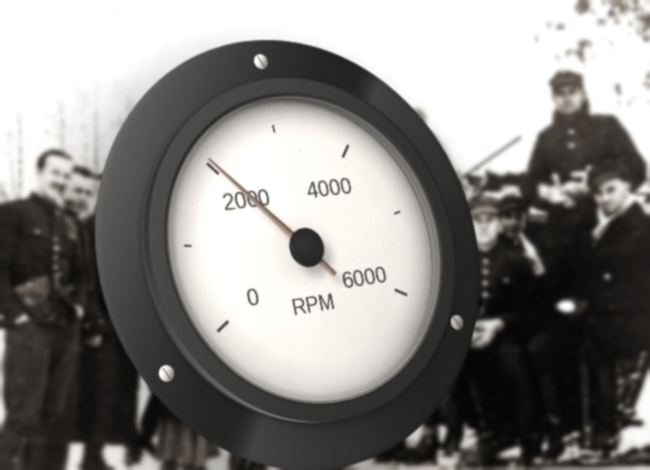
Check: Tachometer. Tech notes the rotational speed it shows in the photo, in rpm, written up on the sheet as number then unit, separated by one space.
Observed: 2000 rpm
